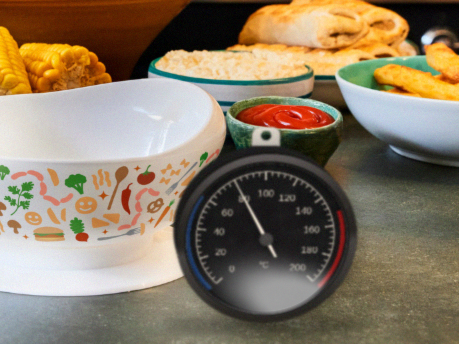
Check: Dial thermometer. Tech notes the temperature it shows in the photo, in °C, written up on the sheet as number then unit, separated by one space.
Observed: 80 °C
